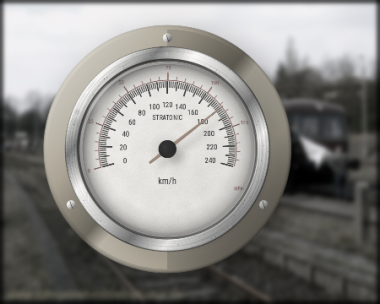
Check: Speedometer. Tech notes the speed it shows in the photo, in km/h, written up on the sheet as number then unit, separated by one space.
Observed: 180 km/h
